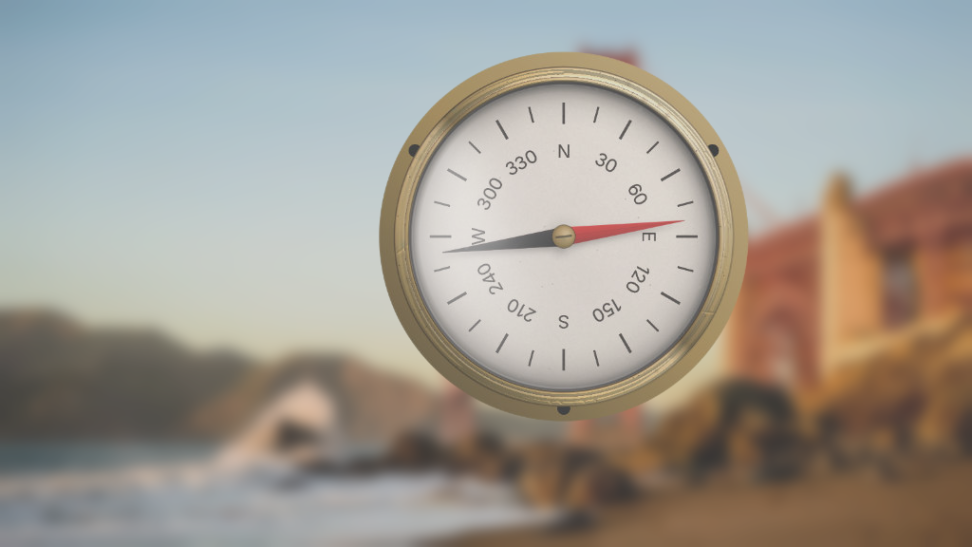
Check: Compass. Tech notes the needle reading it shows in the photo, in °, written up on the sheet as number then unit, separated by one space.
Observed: 82.5 °
